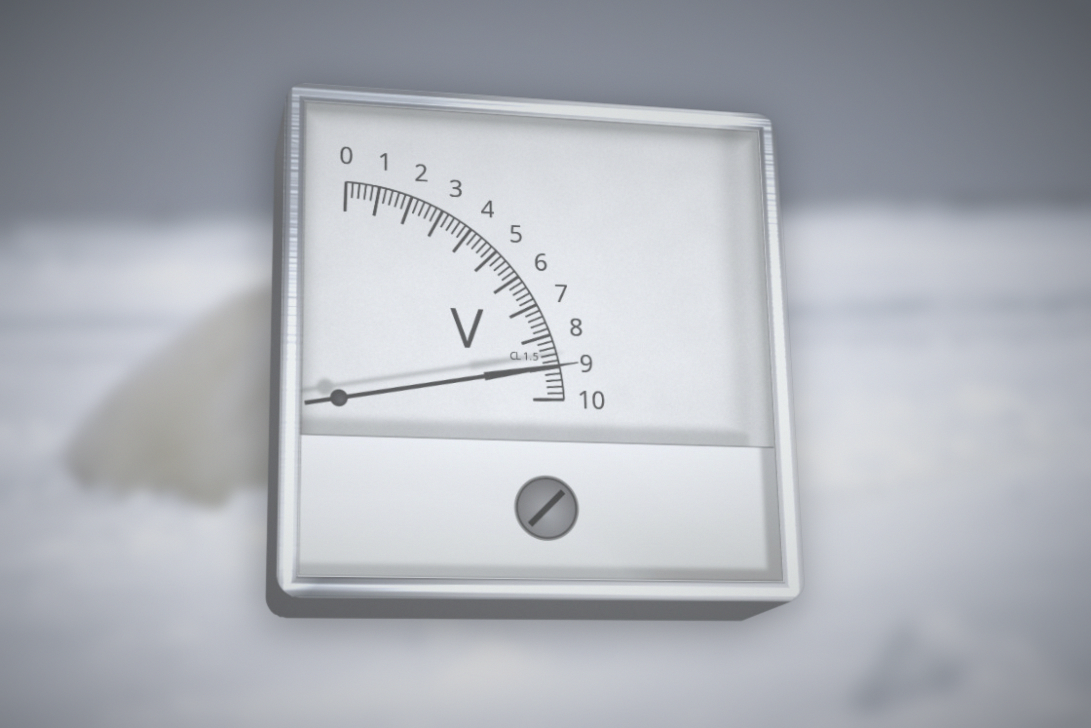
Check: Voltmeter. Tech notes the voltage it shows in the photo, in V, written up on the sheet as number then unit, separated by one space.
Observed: 9 V
